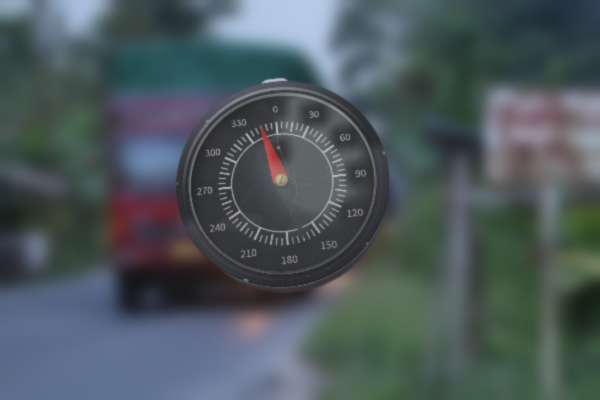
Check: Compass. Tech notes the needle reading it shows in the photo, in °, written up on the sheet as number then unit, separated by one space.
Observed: 345 °
